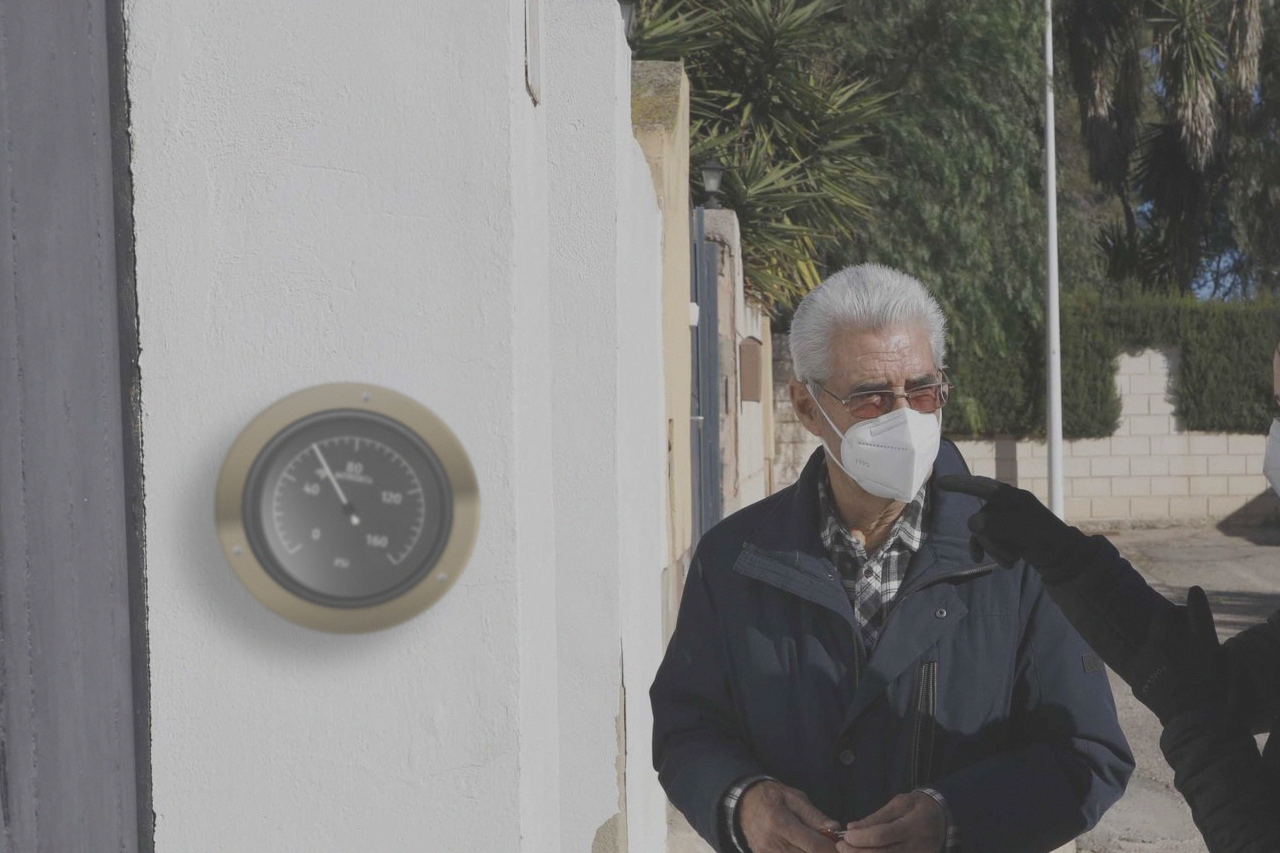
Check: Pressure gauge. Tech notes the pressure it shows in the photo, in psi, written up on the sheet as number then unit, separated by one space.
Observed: 60 psi
